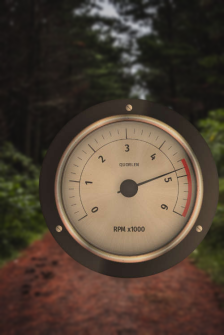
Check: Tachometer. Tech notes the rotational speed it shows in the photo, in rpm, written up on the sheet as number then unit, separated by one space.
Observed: 4800 rpm
